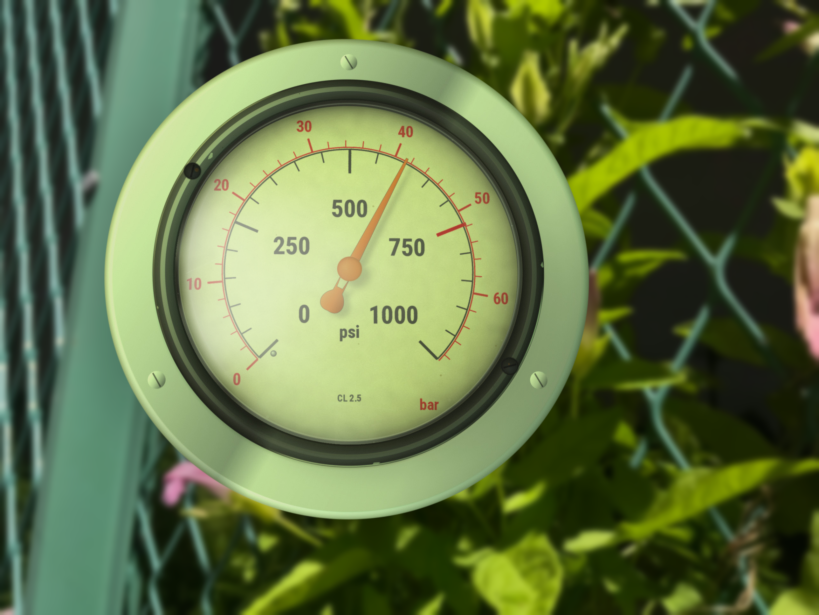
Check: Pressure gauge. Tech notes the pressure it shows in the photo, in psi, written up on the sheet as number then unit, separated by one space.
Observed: 600 psi
